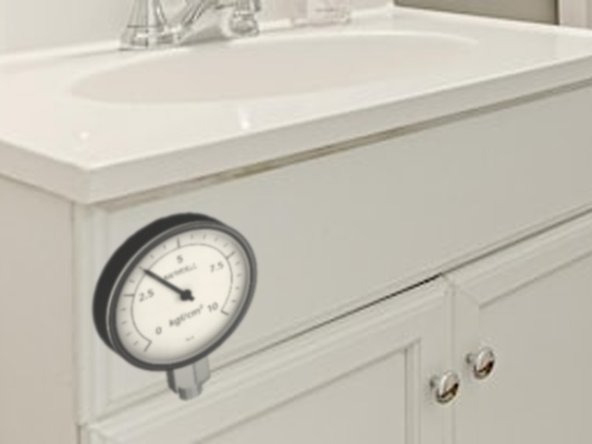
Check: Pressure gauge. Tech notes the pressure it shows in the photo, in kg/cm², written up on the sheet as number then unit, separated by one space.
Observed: 3.5 kg/cm²
